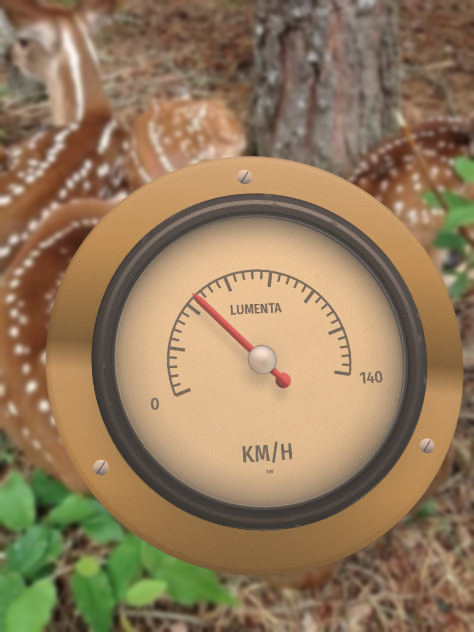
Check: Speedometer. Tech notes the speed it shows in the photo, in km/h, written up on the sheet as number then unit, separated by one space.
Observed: 44 km/h
